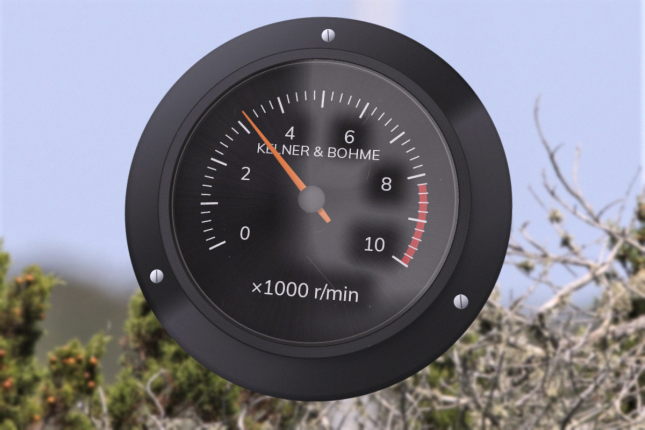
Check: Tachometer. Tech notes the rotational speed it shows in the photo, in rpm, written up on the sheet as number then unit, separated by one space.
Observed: 3200 rpm
